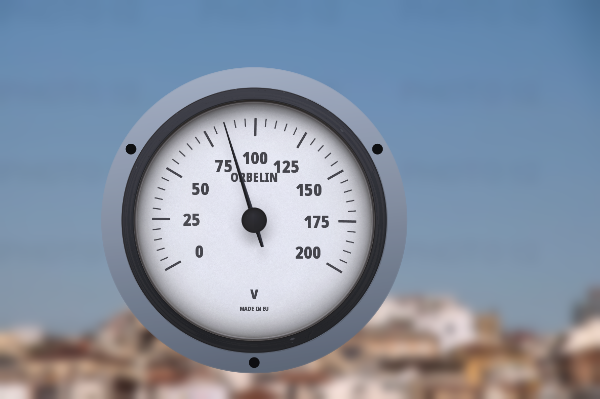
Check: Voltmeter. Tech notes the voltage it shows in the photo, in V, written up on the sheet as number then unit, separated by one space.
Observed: 85 V
